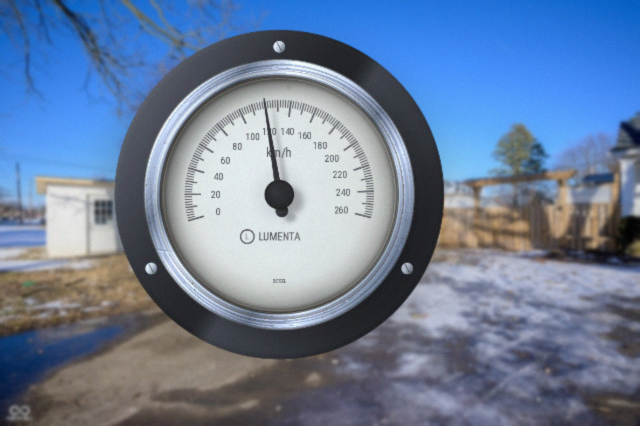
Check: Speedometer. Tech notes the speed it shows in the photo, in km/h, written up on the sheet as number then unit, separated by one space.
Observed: 120 km/h
